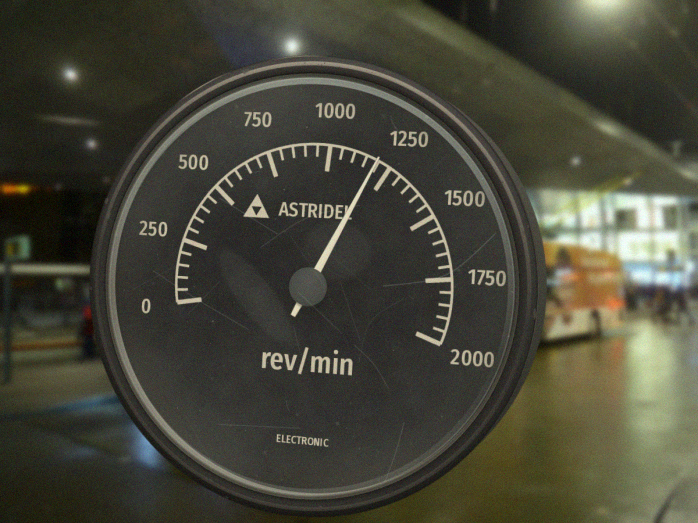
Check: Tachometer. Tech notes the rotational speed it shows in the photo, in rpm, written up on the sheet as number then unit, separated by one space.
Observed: 1200 rpm
